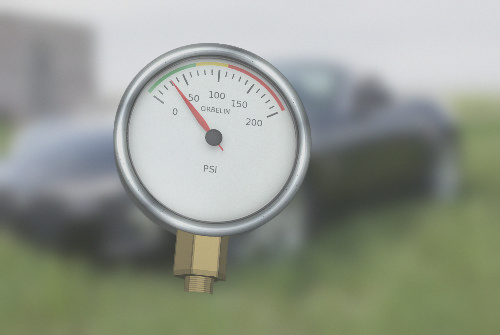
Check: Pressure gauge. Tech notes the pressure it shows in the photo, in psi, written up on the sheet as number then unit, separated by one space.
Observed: 30 psi
